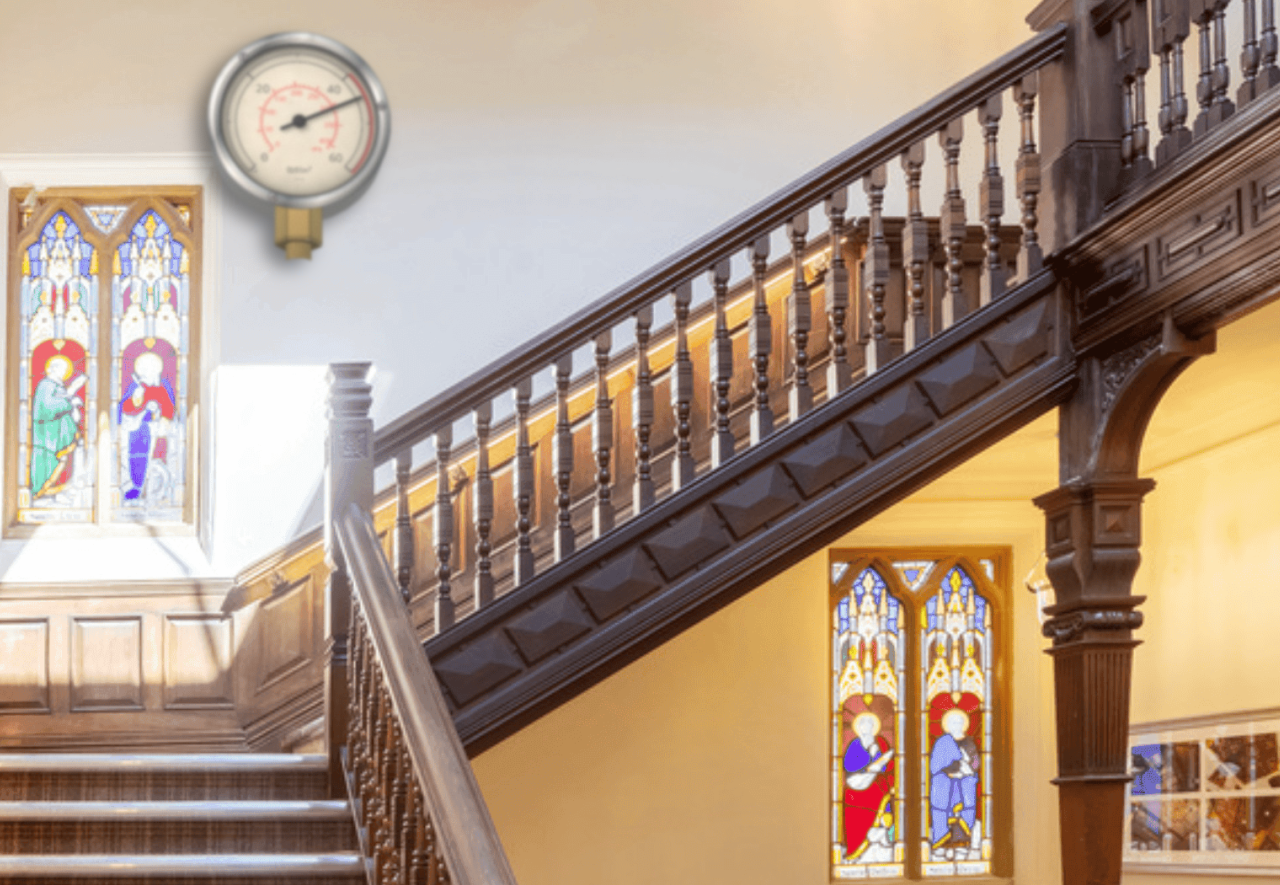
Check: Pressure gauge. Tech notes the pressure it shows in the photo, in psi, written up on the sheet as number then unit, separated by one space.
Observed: 45 psi
